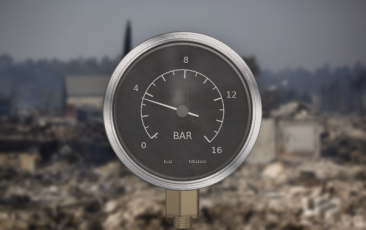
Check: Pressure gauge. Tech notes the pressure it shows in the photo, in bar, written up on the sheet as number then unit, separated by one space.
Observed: 3.5 bar
